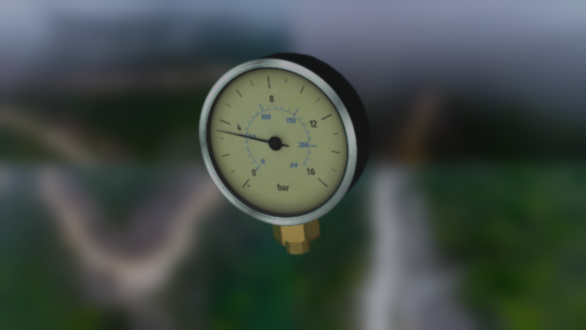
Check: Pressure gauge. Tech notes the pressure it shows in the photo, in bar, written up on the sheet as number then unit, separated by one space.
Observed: 3.5 bar
